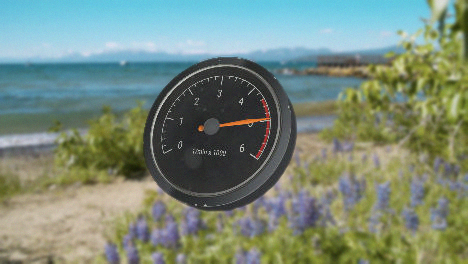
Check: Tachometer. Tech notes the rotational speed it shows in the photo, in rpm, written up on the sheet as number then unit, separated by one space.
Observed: 5000 rpm
